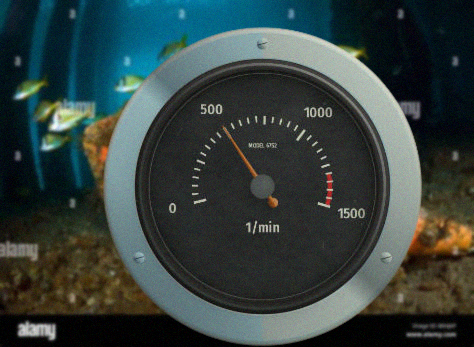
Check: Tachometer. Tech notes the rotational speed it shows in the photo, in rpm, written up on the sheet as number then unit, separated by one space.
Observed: 500 rpm
